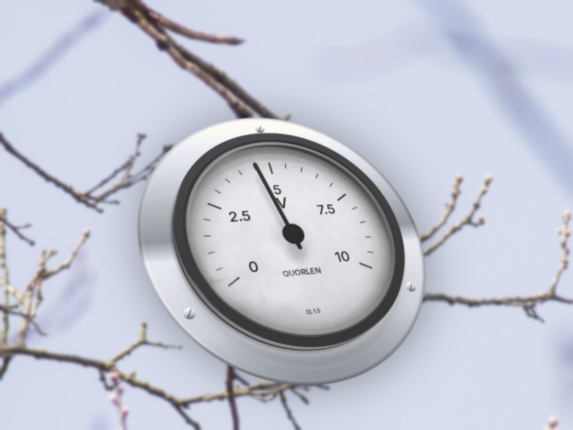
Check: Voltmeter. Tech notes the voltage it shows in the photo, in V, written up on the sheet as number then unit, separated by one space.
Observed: 4.5 V
